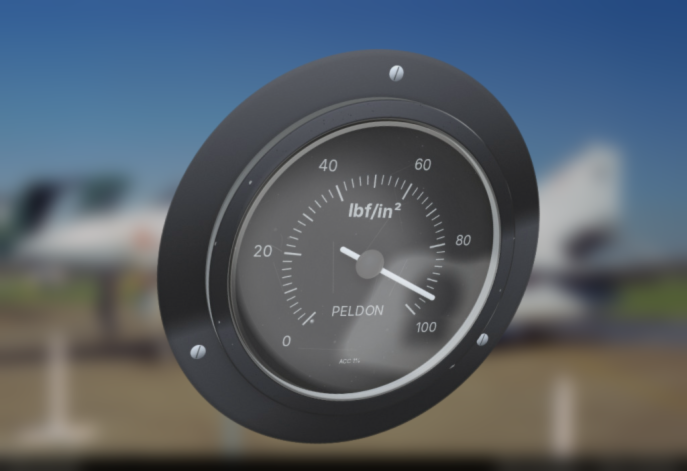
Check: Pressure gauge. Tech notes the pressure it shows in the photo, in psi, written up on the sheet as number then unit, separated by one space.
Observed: 94 psi
